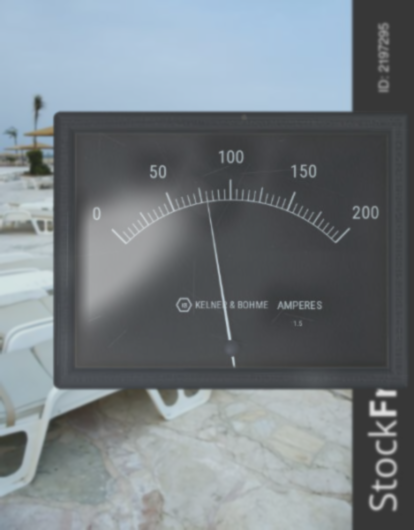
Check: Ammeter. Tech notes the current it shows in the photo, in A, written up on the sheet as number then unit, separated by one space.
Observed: 80 A
